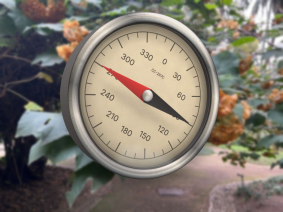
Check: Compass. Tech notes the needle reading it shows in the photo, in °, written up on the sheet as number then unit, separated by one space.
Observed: 270 °
